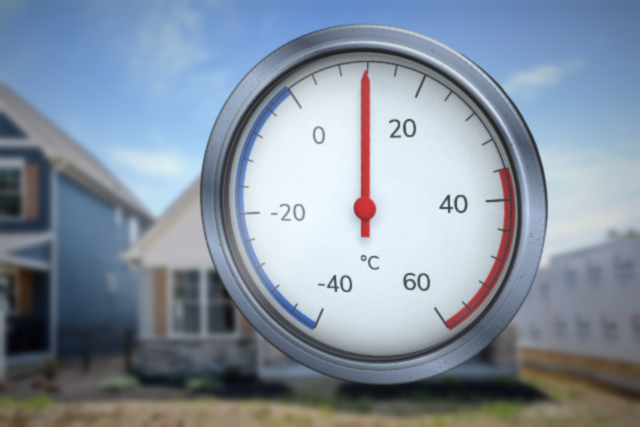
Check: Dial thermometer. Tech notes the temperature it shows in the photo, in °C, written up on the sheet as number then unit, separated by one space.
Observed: 12 °C
